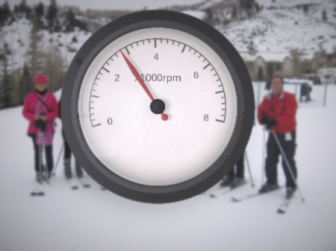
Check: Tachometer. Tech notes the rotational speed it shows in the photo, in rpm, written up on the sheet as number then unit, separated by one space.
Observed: 2800 rpm
